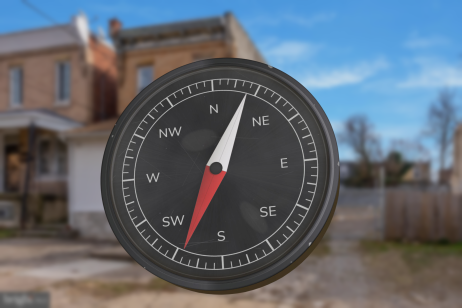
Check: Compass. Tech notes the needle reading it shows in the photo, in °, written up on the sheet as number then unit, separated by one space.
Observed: 205 °
